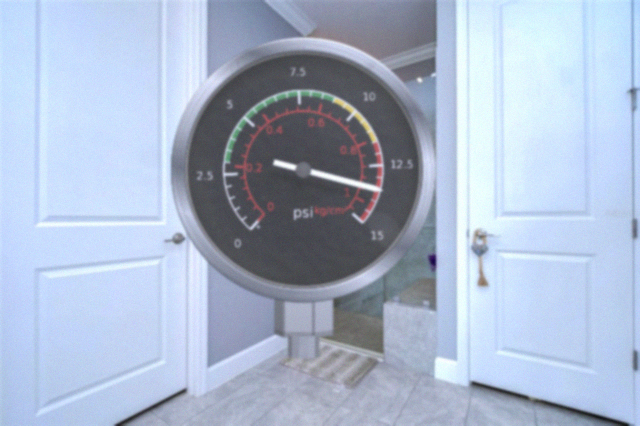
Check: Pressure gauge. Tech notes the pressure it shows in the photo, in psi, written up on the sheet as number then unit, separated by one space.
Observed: 13.5 psi
